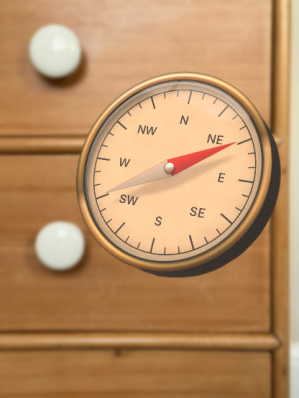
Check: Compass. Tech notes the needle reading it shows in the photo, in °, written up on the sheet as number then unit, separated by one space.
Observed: 60 °
